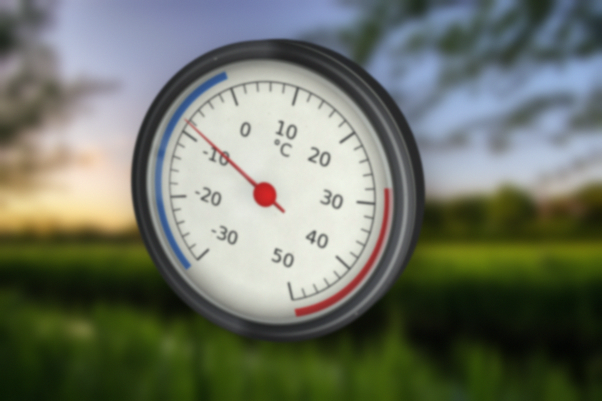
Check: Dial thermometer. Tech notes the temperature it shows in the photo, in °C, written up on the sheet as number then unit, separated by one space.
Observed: -8 °C
